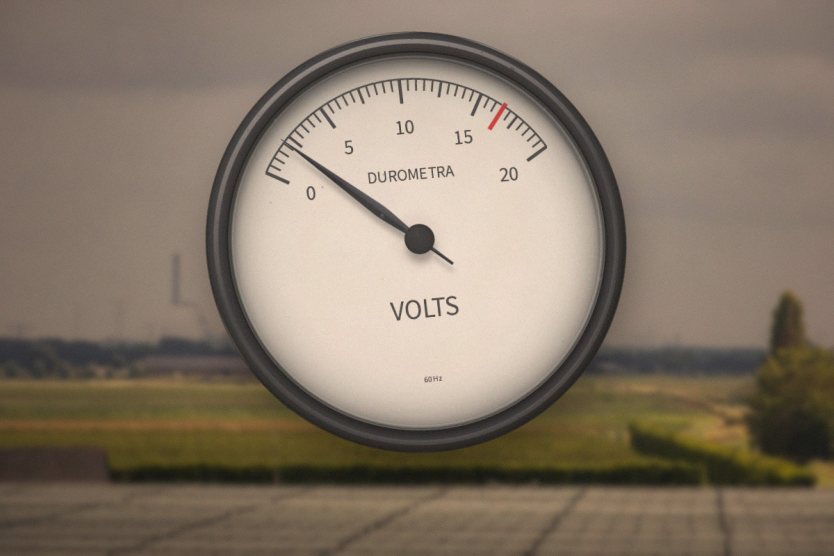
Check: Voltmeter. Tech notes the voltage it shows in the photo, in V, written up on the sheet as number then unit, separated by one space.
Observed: 2 V
